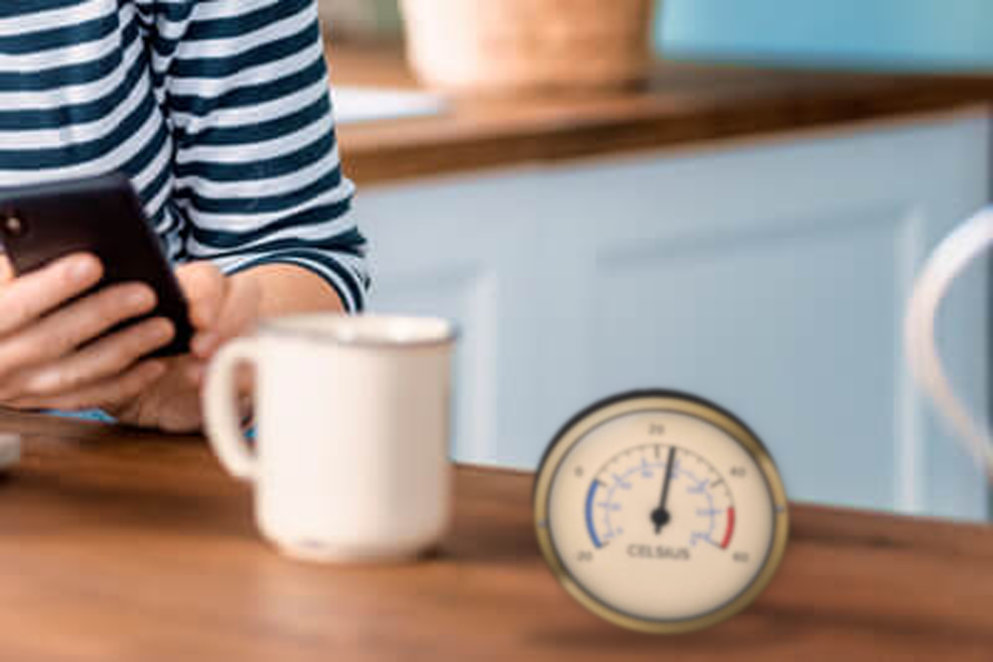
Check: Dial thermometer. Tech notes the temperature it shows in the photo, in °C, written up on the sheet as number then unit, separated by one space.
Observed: 24 °C
